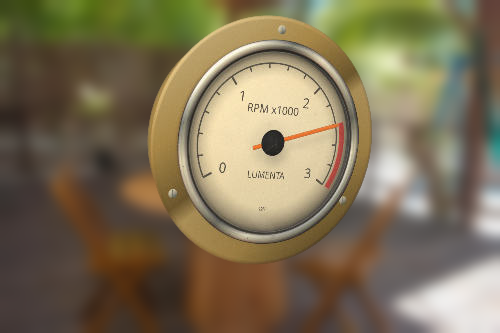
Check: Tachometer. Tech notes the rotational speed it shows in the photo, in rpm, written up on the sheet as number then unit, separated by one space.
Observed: 2400 rpm
